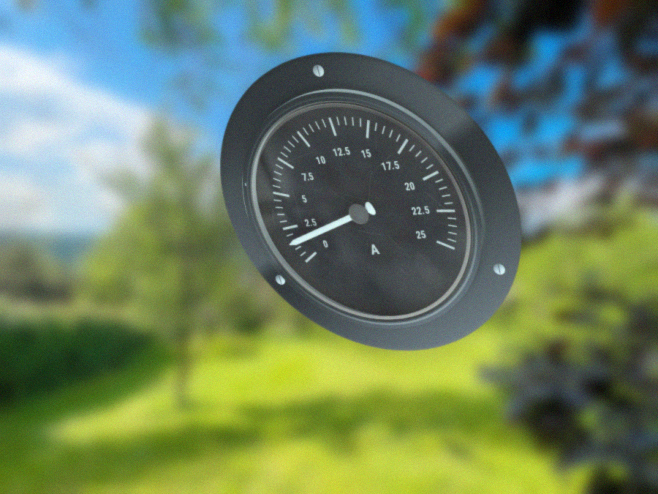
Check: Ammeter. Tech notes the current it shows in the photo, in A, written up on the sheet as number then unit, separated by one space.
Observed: 1.5 A
